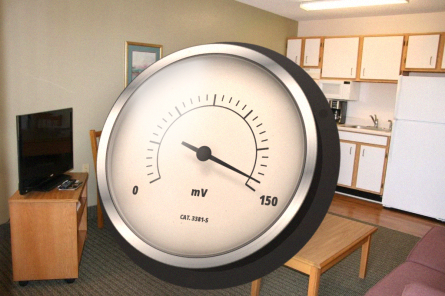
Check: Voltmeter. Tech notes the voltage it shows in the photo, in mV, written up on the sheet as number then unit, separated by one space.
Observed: 145 mV
